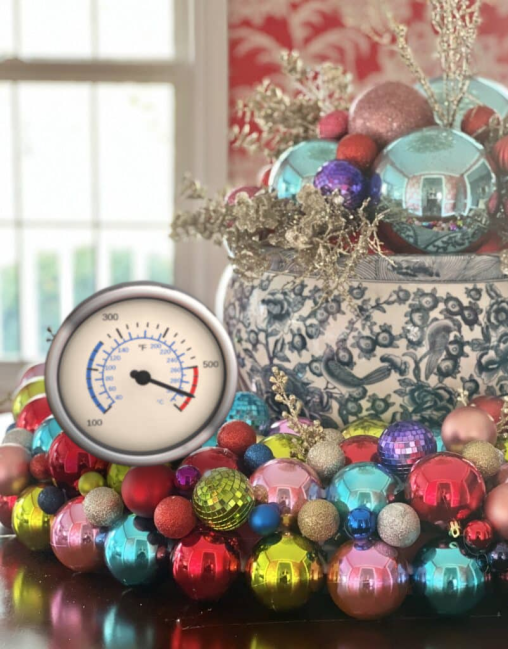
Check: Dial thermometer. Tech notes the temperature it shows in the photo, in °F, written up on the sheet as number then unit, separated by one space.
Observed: 560 °F
